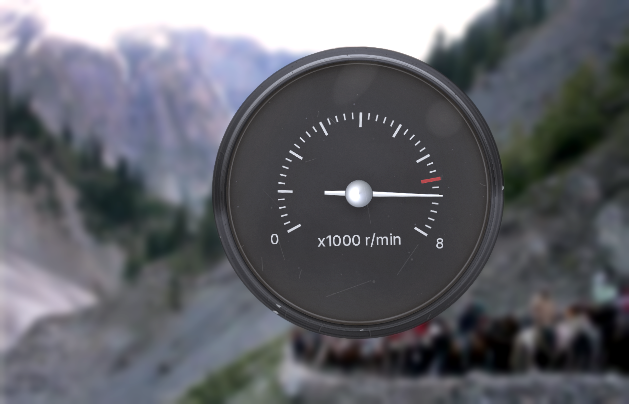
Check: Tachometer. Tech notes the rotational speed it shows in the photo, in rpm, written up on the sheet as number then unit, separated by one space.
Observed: 7000 rpm
